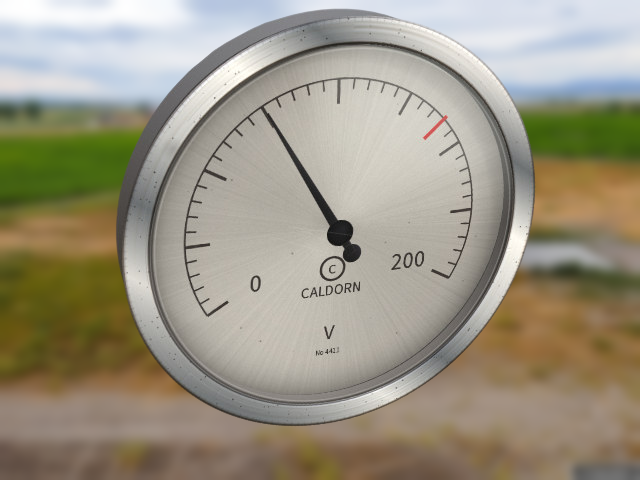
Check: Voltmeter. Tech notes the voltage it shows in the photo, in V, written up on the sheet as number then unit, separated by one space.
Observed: 75 V
